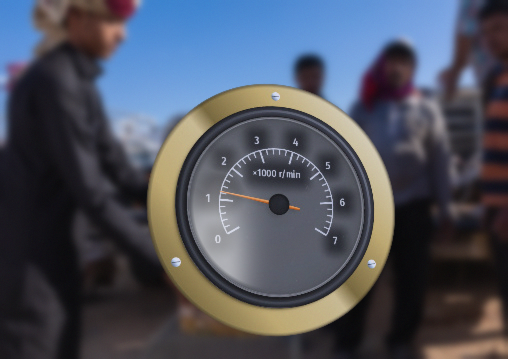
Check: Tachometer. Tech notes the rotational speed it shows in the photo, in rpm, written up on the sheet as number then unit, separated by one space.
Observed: 1200 rpm
